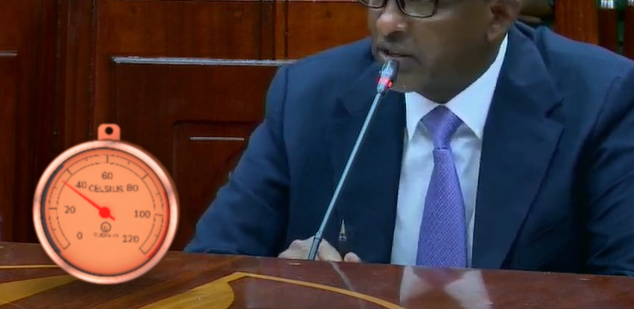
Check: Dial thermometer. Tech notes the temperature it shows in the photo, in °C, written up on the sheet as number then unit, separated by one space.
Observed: 35 °C
